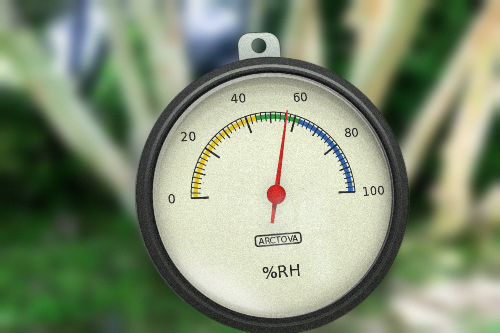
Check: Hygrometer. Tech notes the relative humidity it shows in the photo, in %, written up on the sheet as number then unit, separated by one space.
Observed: 56 %
